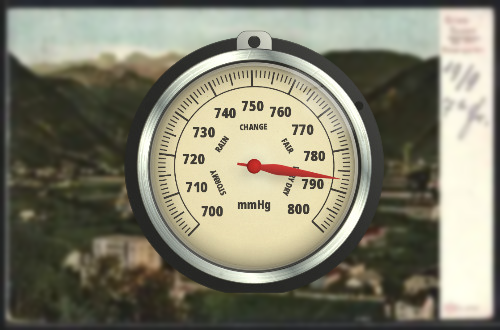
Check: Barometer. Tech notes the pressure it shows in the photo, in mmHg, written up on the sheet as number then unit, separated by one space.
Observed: 787 mmHg
